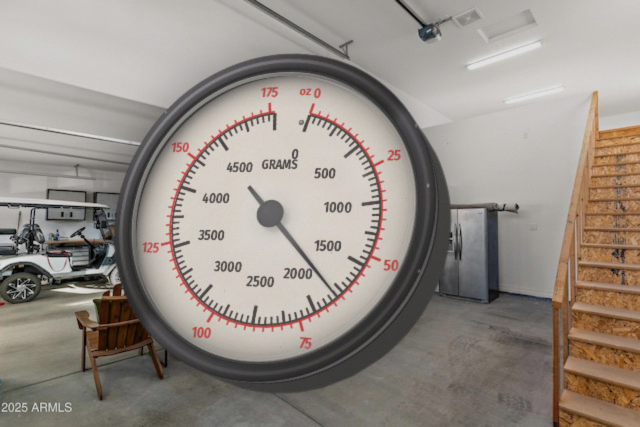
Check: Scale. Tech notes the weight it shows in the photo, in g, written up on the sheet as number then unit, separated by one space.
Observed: 1800 g
